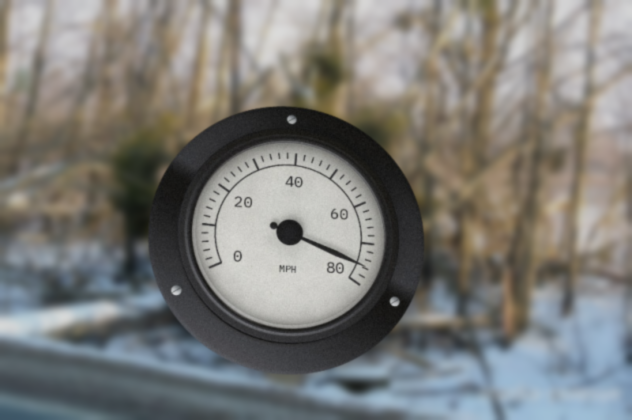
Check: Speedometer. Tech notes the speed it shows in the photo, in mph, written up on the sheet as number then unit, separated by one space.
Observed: 76 mph
